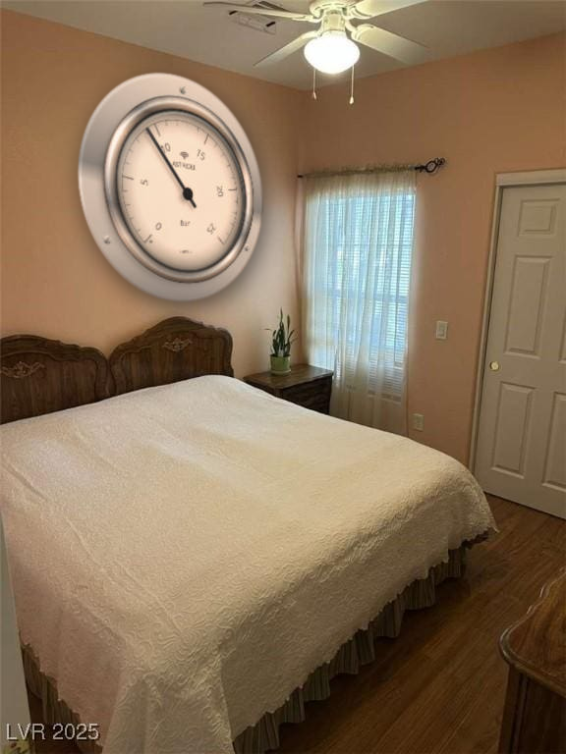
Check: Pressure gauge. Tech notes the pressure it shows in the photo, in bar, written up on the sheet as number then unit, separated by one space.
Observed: 9 bar
